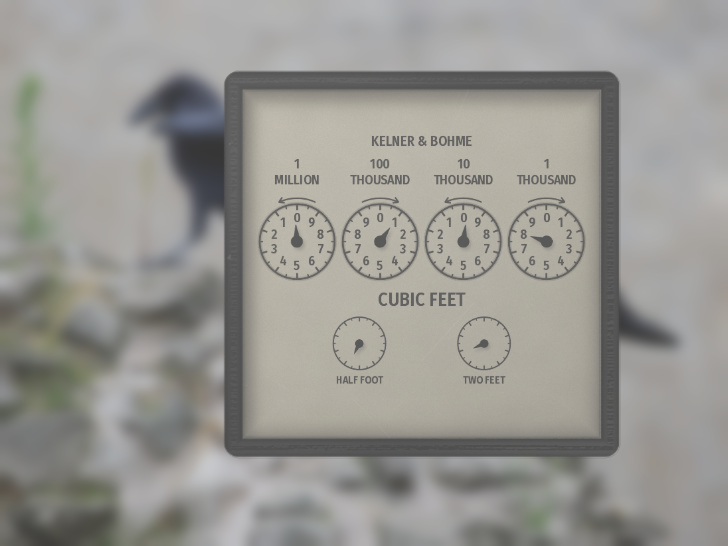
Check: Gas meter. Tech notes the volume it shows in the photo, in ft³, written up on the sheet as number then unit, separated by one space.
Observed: 9800 ft³
